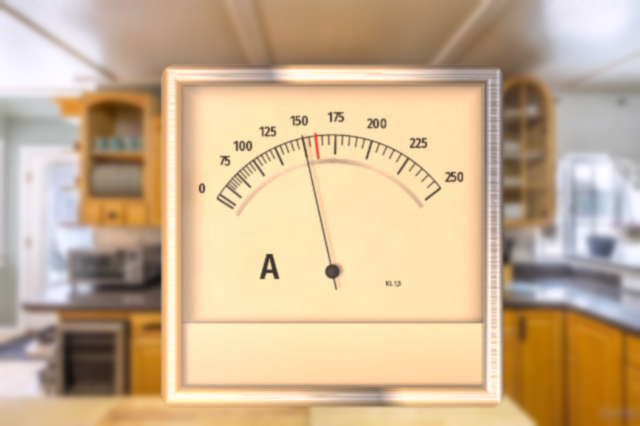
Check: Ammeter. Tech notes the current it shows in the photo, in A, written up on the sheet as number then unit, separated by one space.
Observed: 150 A
